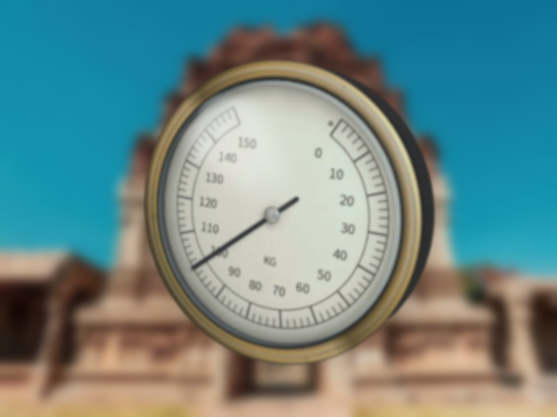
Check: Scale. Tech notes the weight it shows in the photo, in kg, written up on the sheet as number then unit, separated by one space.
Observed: 100 kg
